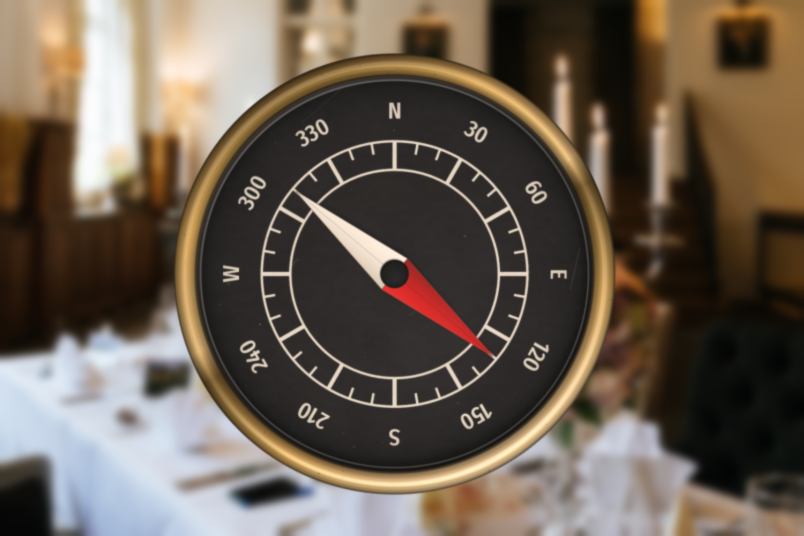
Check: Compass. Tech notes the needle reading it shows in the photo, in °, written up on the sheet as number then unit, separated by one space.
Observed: 130 °
